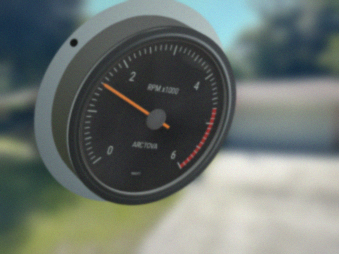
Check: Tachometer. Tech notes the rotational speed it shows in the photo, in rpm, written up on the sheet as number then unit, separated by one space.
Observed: 1500 rpm
